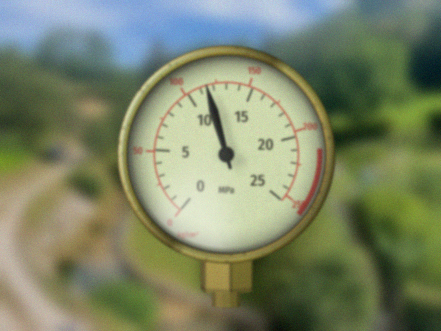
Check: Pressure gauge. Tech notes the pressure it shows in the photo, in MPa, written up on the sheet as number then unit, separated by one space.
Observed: 11.5 MPa
